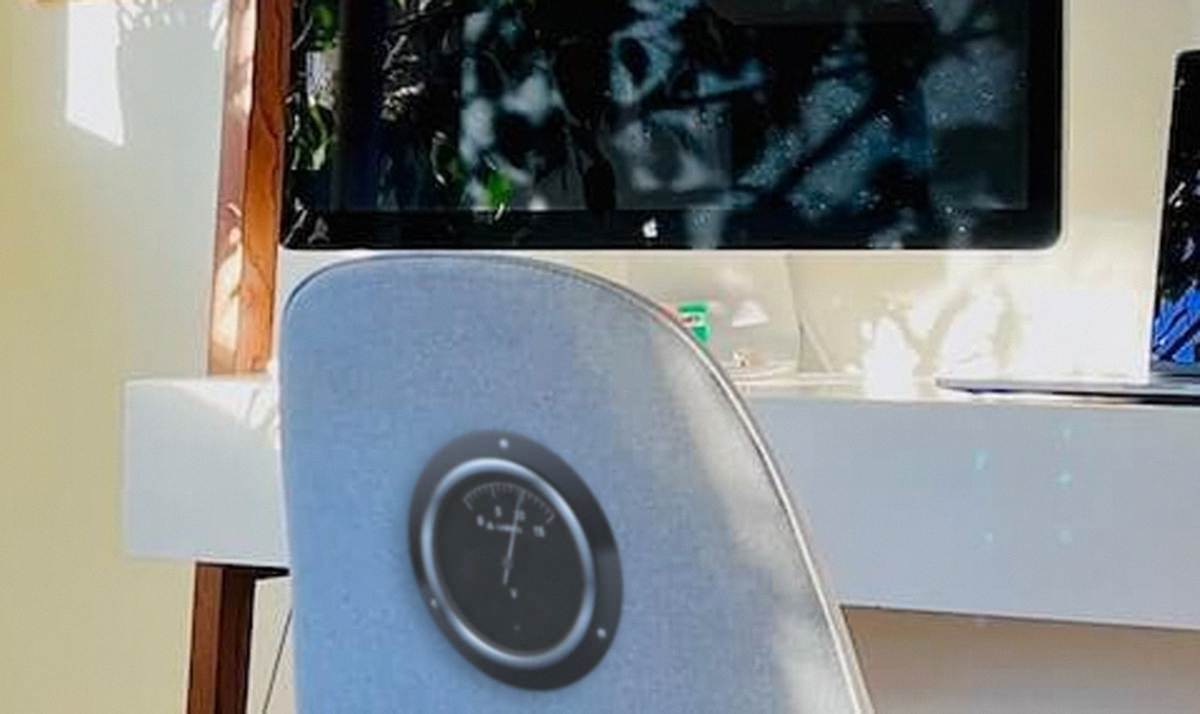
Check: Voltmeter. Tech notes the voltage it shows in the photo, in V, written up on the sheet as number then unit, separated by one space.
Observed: 10 V
